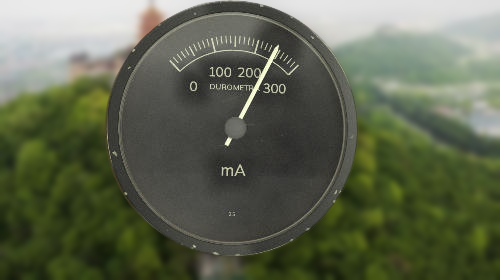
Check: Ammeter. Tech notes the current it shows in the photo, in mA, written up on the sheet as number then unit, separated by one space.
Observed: 240 mA
